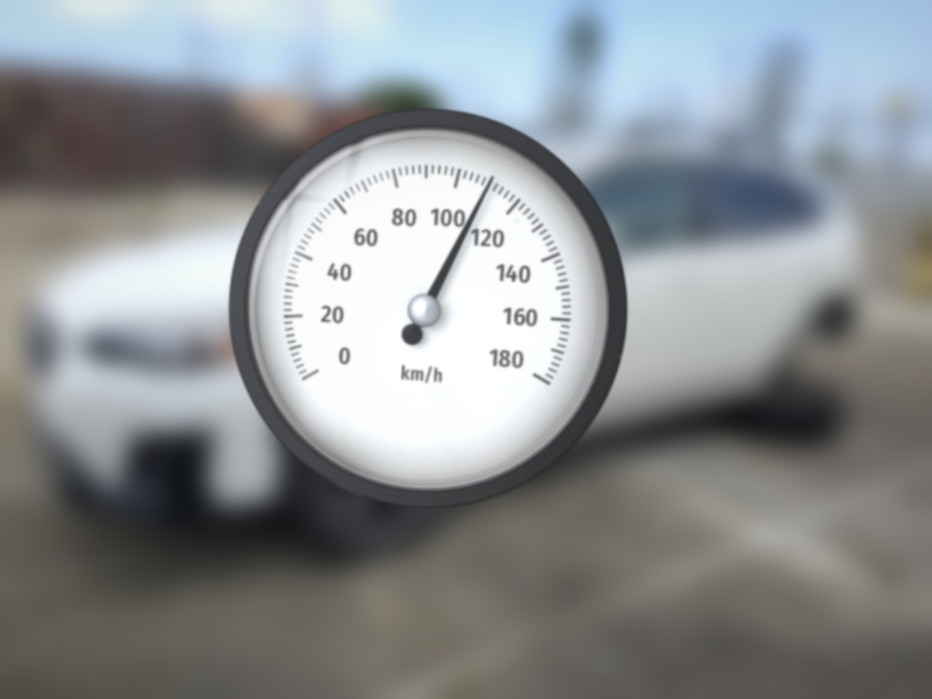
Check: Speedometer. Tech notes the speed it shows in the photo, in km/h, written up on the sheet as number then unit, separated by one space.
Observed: 110 km/h
